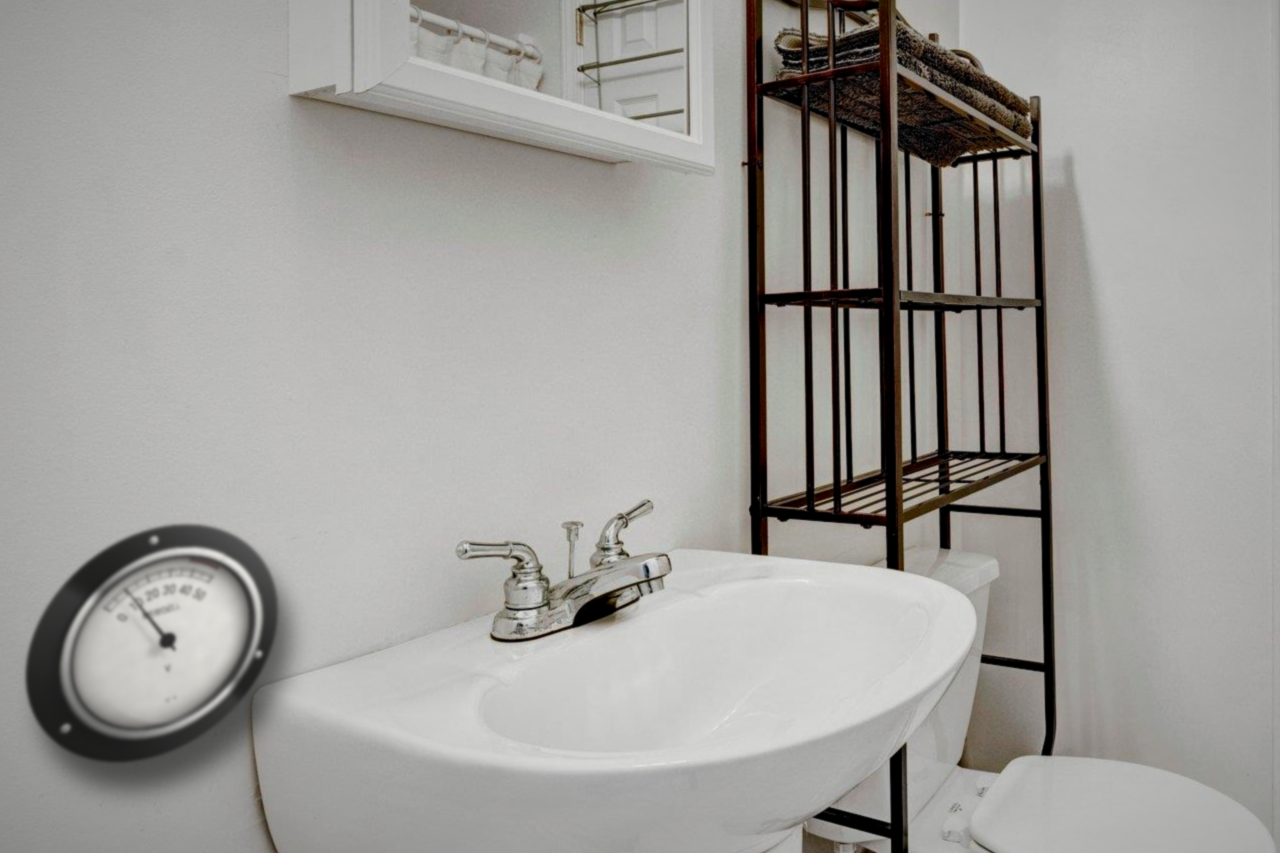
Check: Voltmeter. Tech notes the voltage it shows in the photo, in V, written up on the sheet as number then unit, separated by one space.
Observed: 10 V
